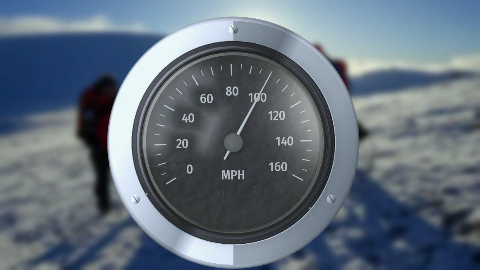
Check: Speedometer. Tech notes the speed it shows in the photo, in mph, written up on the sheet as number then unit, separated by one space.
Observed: 100 mph
